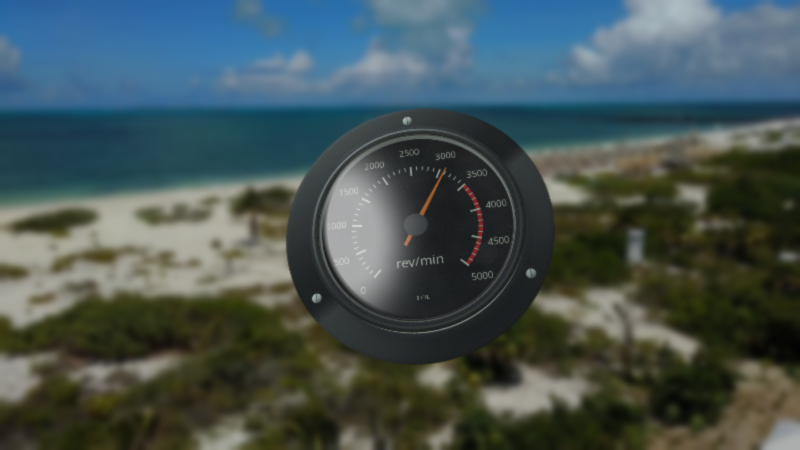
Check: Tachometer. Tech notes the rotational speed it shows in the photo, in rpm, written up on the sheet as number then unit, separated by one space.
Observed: 3100 rpm
